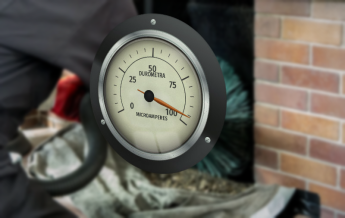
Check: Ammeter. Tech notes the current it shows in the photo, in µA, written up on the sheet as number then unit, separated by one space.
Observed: 95 µA
